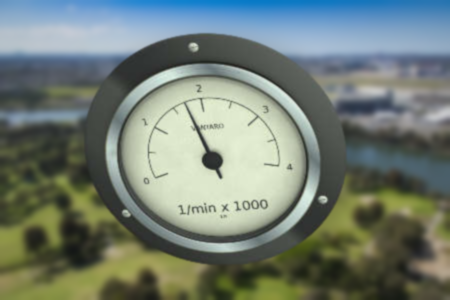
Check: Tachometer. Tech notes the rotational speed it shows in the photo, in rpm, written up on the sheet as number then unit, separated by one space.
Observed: 1750 rpm
